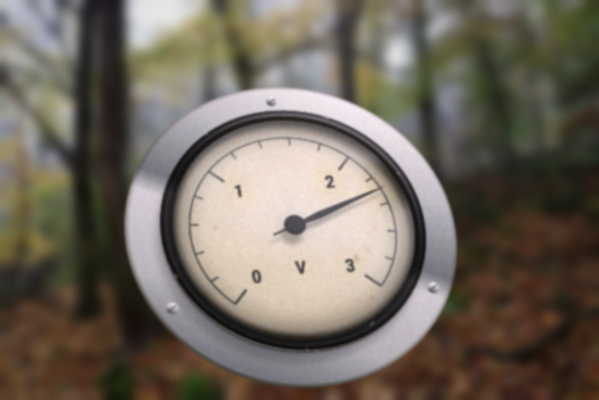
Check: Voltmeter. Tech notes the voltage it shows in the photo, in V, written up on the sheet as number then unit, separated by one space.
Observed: 2.3 V
